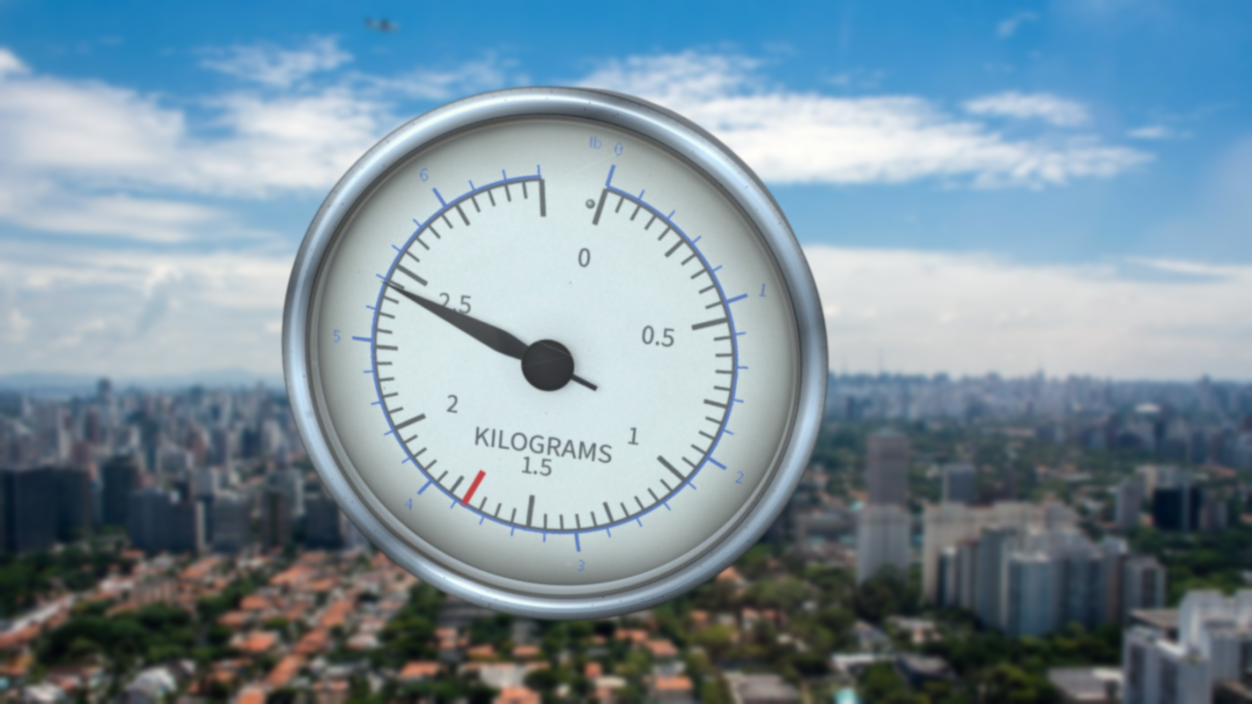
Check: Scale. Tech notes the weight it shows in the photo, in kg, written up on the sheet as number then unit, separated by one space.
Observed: 2.45 kg
